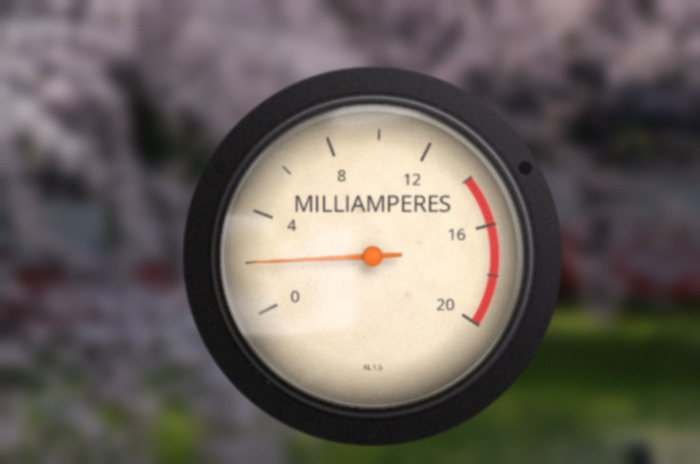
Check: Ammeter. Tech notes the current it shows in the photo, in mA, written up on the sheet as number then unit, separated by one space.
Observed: 2 mA
